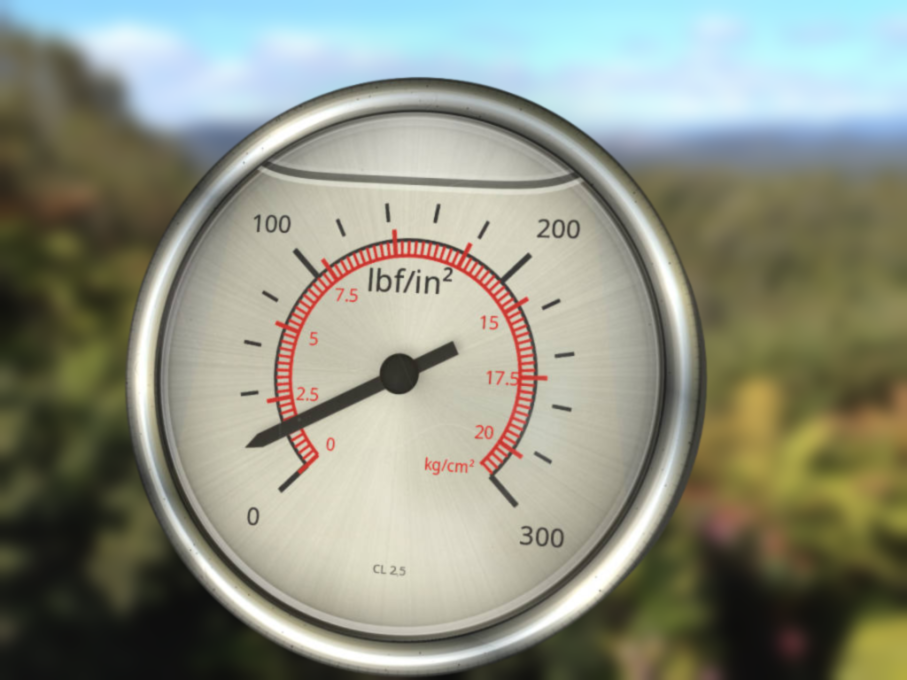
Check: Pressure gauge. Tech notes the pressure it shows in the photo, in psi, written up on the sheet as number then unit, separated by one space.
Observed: 20 psi
